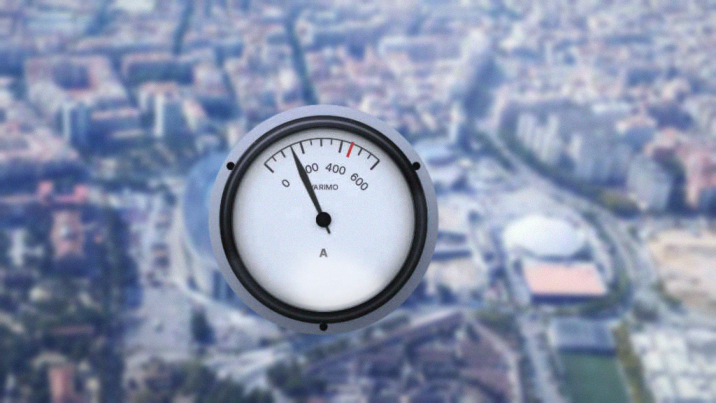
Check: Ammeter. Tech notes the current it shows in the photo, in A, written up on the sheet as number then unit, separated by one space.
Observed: 150 A
